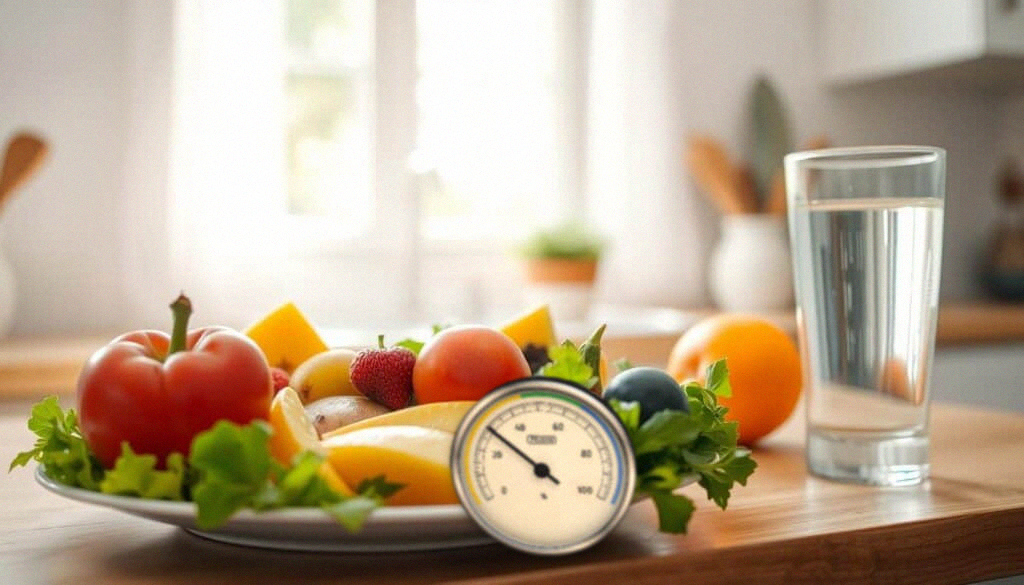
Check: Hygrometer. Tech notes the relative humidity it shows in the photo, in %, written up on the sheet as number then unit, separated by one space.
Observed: 30 %
